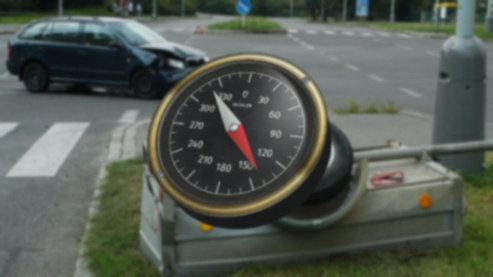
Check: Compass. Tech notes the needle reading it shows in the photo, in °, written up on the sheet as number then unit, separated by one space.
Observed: 140 °
